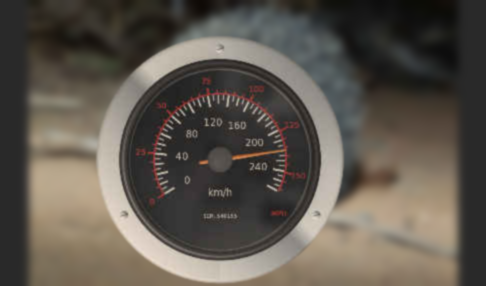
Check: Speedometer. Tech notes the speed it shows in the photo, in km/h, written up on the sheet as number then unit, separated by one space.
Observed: 220 km/h
